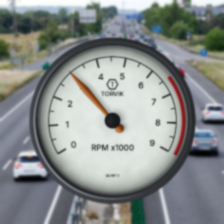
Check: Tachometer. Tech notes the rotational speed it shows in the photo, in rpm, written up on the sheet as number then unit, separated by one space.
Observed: 3000 rpm
